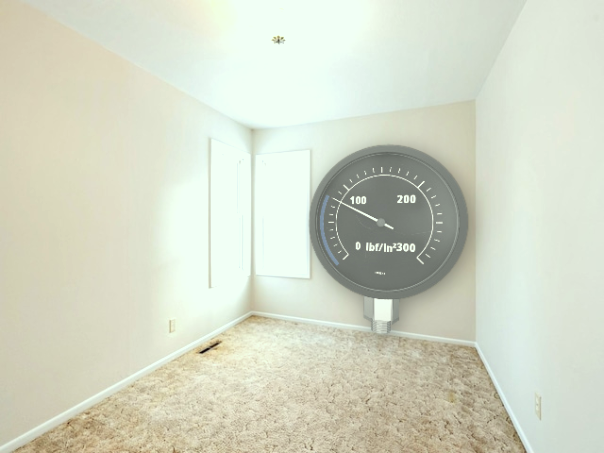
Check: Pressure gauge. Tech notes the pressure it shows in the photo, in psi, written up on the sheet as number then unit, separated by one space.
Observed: 80 psi
